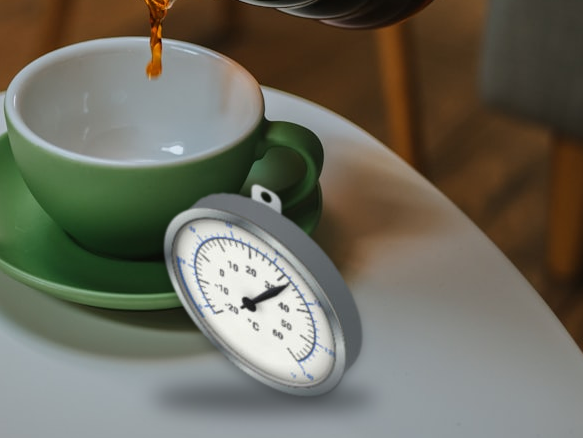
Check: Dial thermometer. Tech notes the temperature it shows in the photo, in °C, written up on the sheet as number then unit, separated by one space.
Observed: 32 °C
